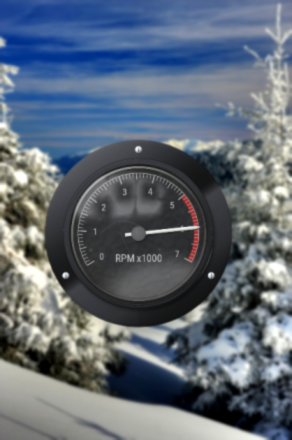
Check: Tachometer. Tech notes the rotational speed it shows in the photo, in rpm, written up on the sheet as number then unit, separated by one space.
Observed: 6000 rpm
